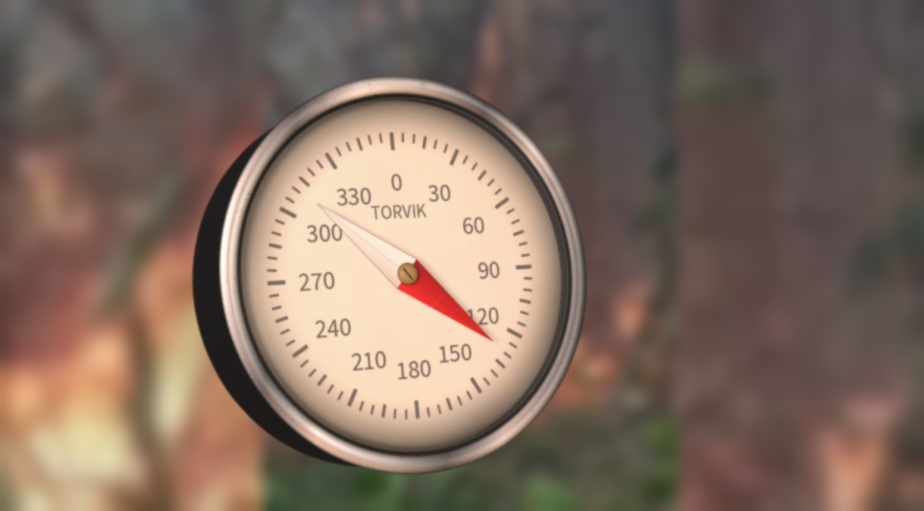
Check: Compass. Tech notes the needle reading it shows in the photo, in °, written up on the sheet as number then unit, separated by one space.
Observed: 130 °
